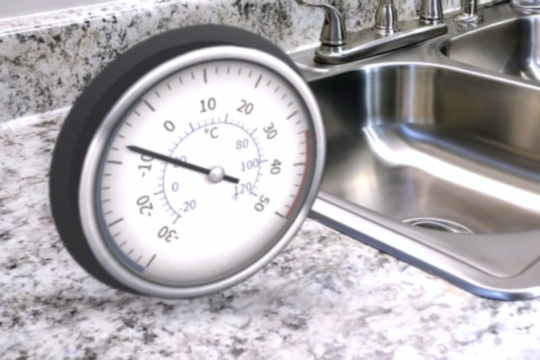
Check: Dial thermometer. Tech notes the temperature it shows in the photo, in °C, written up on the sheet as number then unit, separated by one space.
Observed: -7 °C
